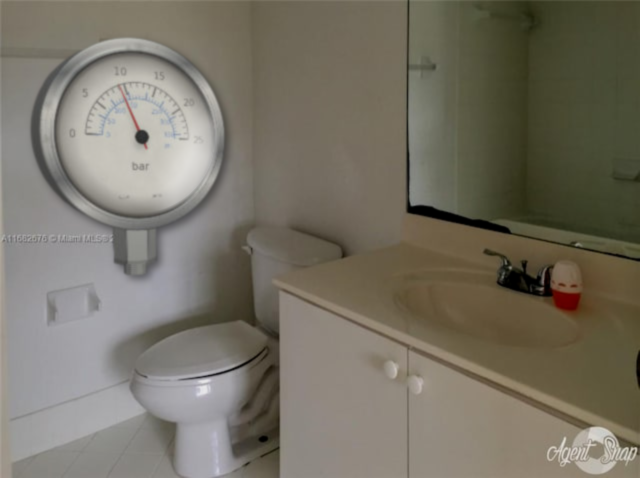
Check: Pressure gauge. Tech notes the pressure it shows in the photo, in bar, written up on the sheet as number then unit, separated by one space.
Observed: 9 bar
